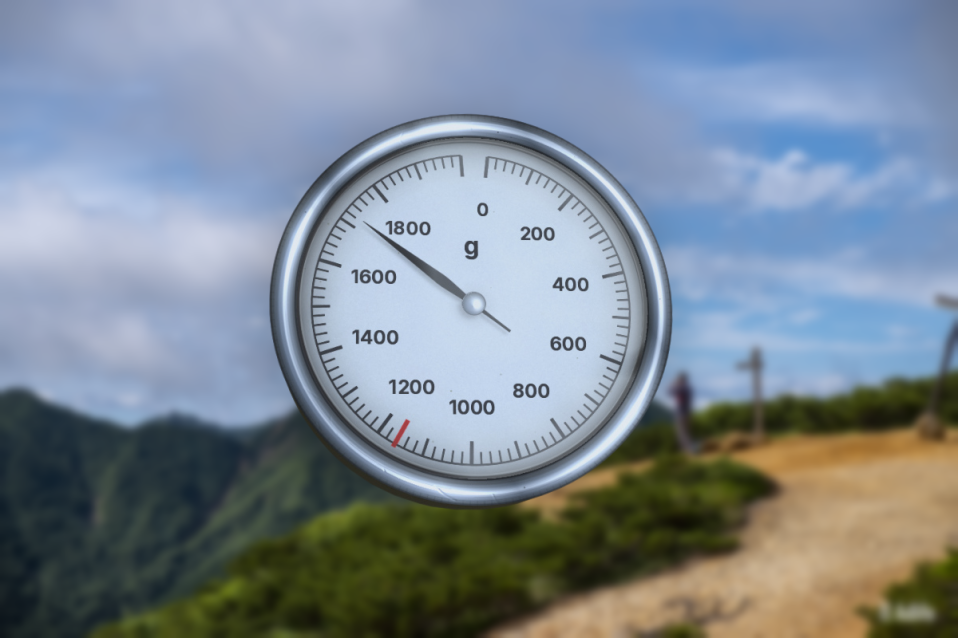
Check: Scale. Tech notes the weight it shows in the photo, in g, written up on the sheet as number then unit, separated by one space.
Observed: 1720 g
